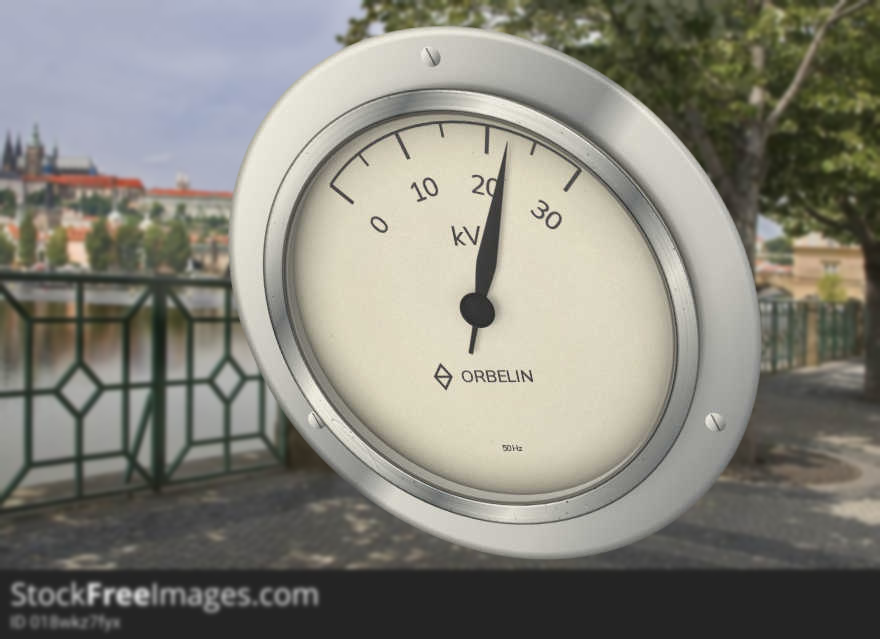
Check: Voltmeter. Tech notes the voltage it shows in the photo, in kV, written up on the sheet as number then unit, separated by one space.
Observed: 22.5 kV
